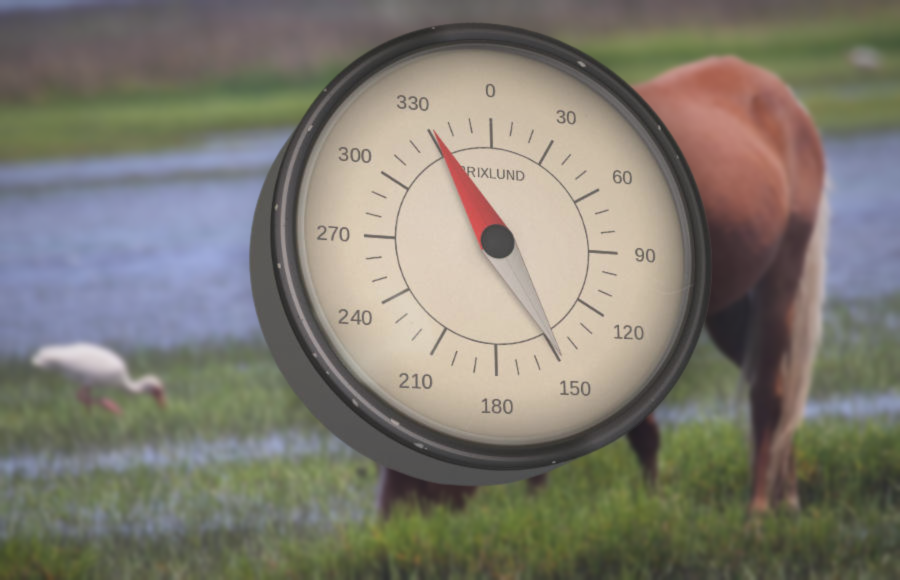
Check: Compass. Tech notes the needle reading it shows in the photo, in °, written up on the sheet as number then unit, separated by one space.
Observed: 330 °
